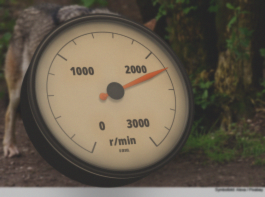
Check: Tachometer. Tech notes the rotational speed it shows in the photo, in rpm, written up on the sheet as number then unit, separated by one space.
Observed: 2200 rpm
